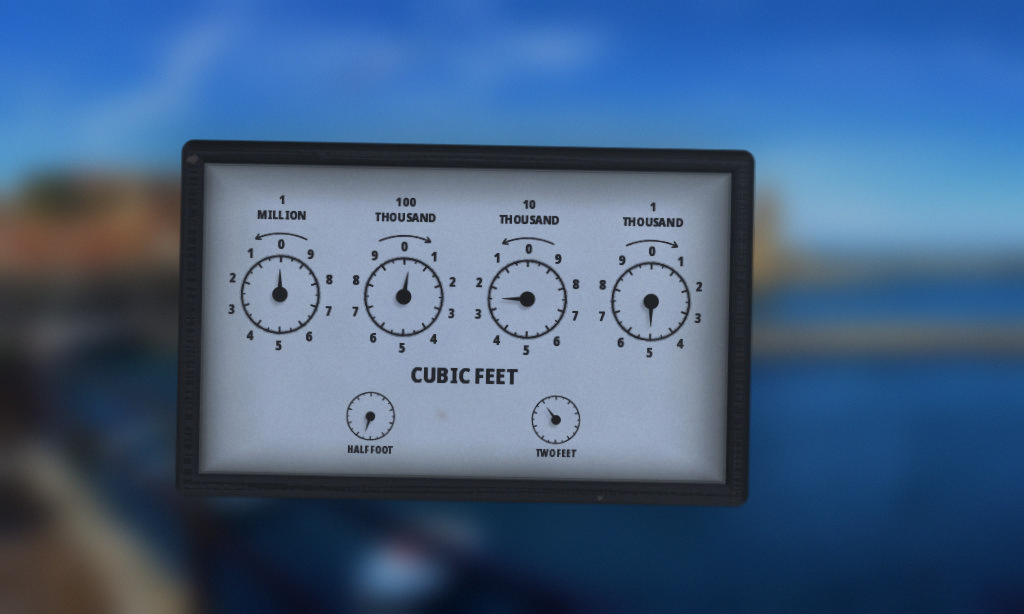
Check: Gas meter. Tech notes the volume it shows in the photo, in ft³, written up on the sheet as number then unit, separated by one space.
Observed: 2500 ft³
